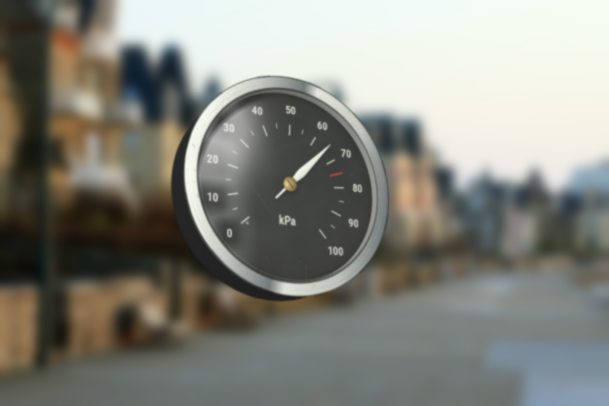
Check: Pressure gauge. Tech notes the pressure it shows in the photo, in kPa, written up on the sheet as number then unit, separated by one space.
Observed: 65 kPa
